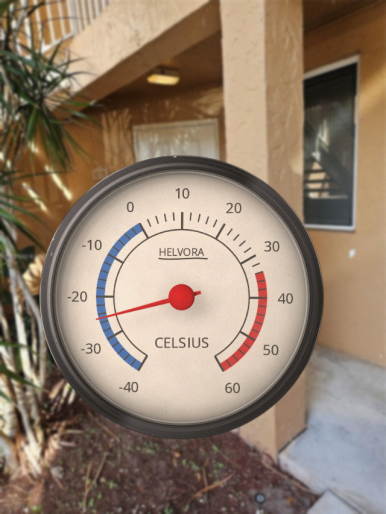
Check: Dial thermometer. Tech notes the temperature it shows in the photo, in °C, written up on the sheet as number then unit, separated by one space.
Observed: -25 °C
